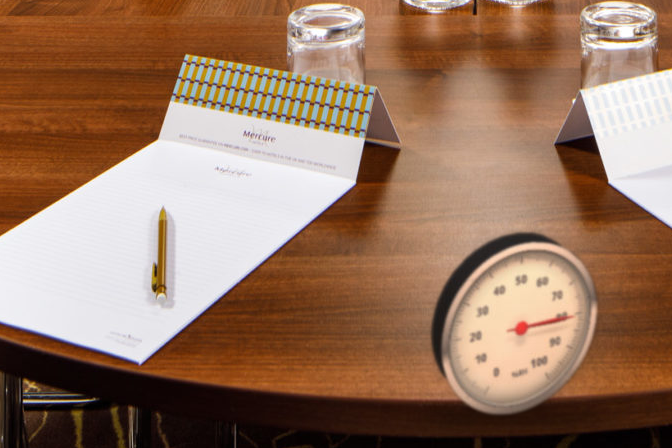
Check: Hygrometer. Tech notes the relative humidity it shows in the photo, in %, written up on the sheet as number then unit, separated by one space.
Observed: 80 %
